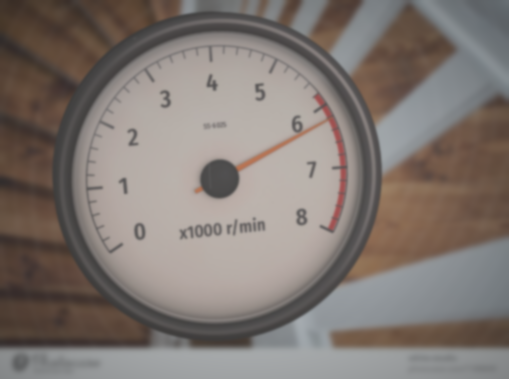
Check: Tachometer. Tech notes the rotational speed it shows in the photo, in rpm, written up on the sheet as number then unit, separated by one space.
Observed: 6200 rpm
